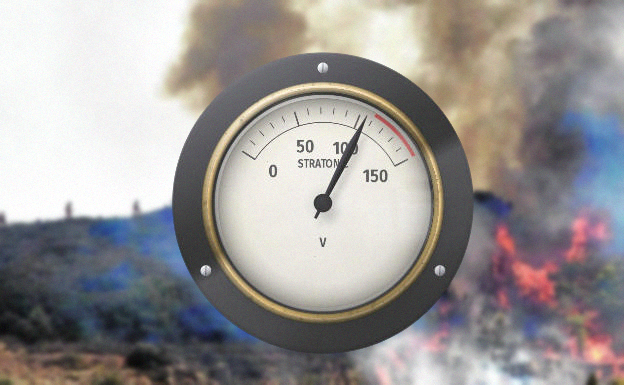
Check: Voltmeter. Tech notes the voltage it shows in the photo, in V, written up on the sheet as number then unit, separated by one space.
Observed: 105 V
